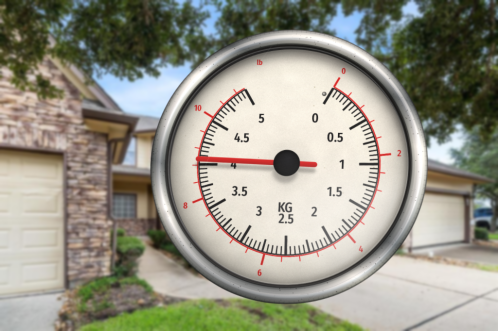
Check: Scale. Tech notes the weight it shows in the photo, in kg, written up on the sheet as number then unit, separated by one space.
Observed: 4.05 kg
